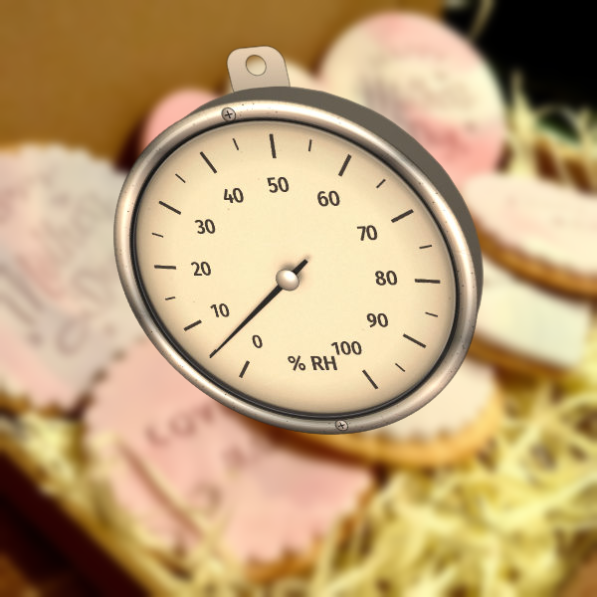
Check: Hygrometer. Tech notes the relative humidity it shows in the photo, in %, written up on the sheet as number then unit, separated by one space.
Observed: 5 %
